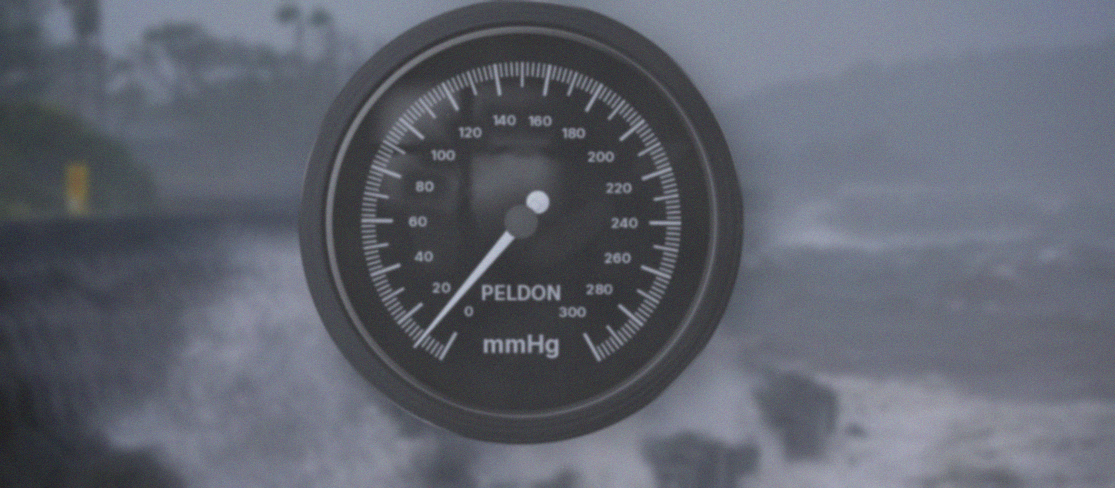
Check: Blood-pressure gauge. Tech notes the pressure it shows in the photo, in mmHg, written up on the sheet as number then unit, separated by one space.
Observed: 10 mmHg
